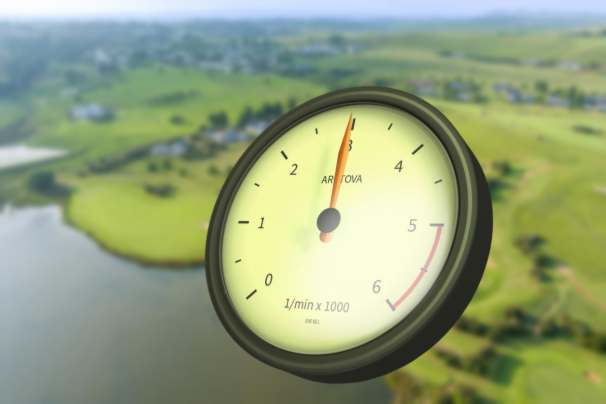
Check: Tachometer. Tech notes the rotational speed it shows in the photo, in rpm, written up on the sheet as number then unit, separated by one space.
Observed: 3000 rpm
